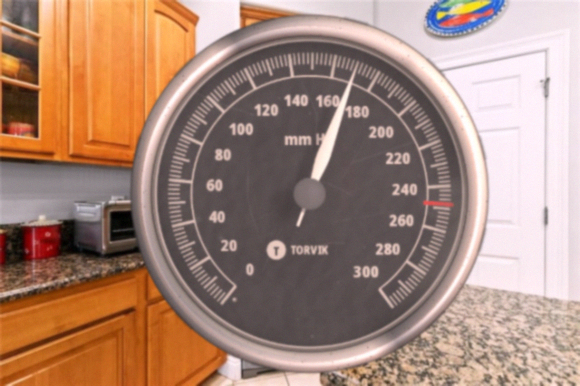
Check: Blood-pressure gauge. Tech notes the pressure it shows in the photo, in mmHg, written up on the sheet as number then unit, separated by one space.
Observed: 170 mmHg
